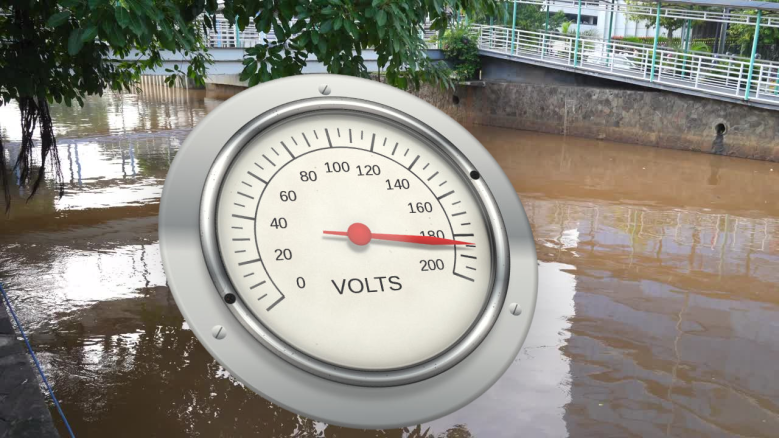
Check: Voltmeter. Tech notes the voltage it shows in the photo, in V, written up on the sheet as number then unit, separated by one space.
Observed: 185 V
